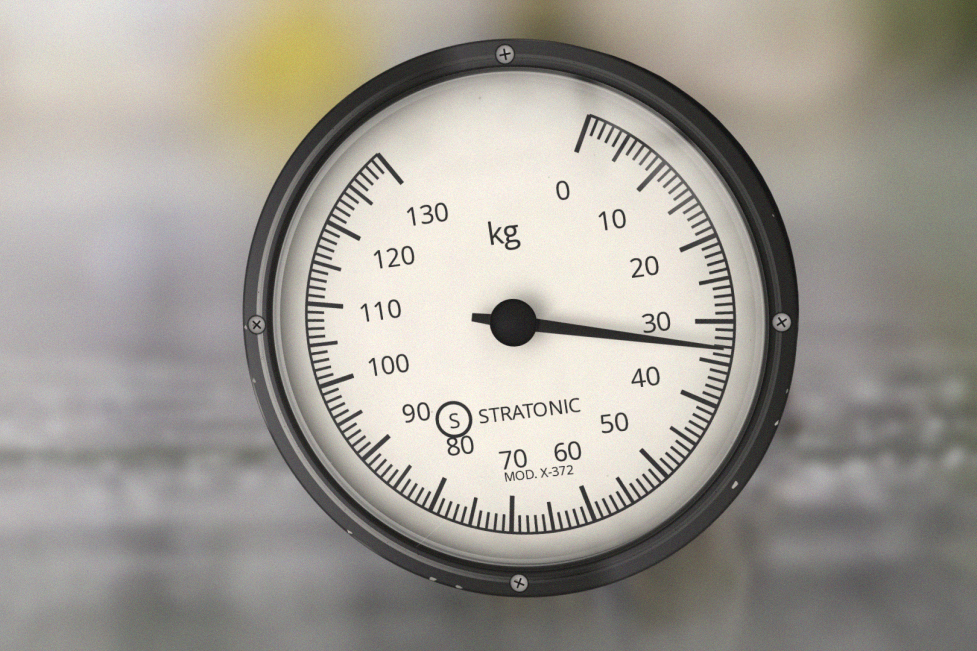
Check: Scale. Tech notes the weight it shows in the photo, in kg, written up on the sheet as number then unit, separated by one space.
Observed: 33 kg
